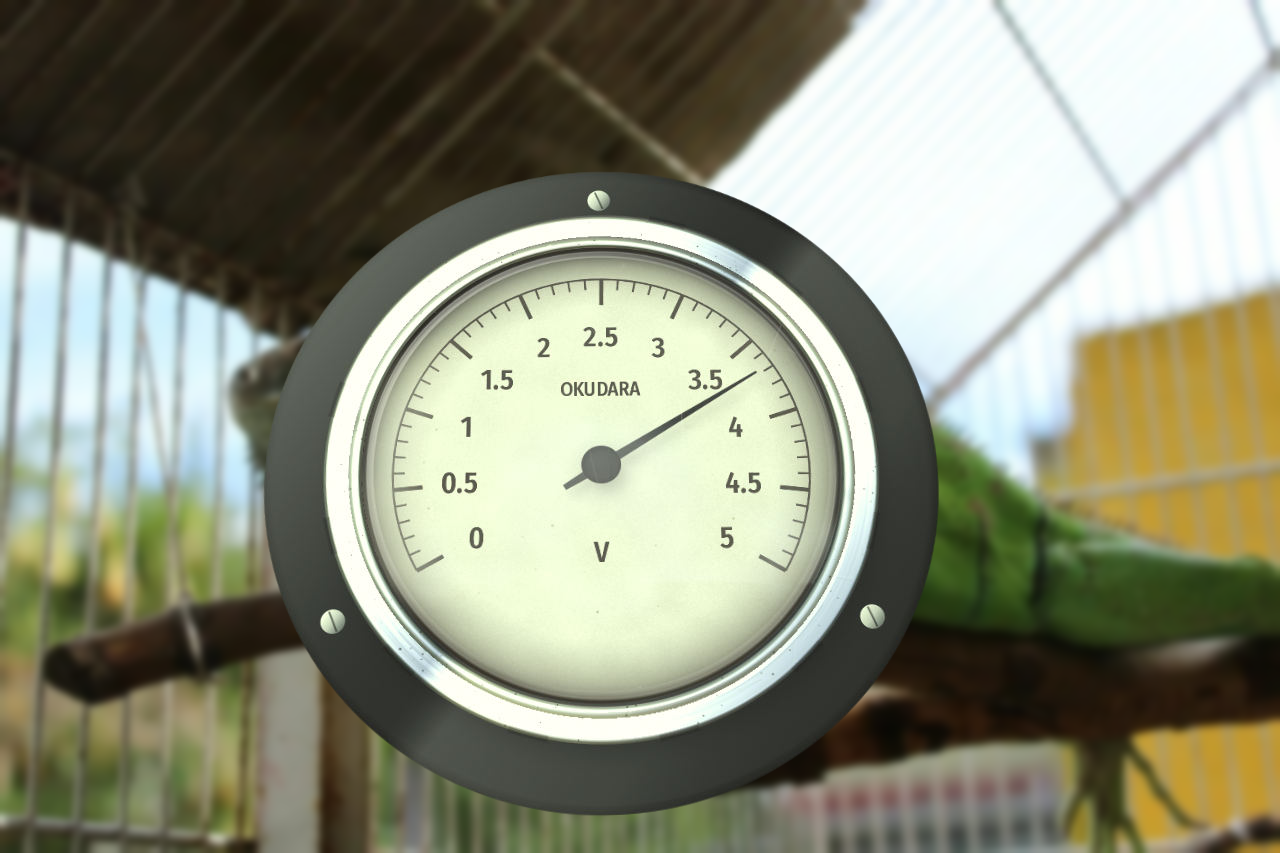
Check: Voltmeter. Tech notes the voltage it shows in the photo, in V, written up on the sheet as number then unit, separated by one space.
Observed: 3.7 V
